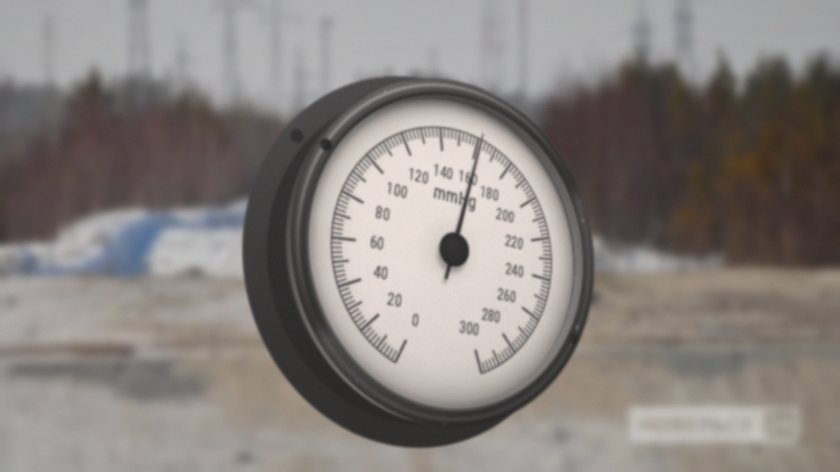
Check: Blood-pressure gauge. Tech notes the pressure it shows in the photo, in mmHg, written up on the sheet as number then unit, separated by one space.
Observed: 160 mmHg
